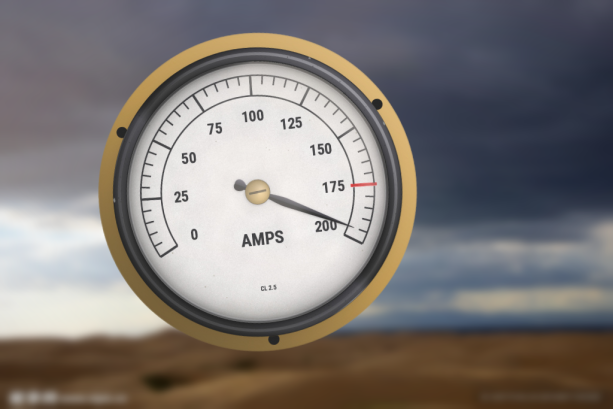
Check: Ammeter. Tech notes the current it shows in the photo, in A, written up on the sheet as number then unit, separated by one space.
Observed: 195 A
